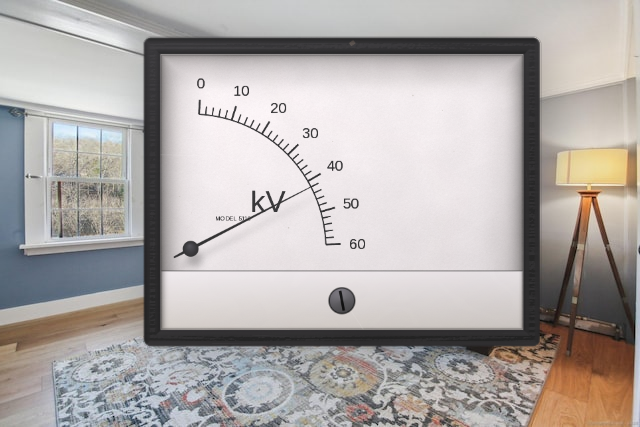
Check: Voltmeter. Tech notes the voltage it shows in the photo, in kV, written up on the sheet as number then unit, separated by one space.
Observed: 42 kV
